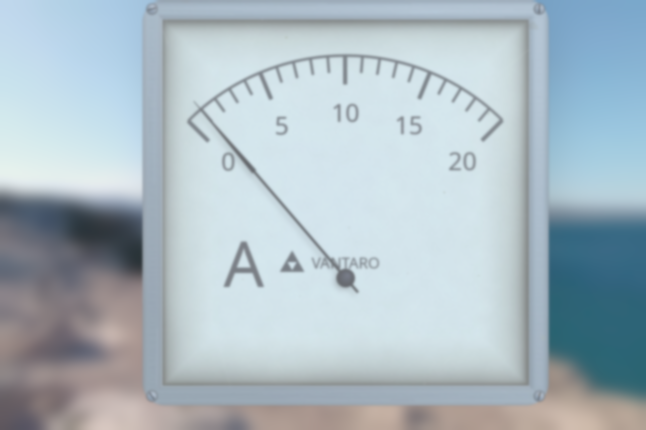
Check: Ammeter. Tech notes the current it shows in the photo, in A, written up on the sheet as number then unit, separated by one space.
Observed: 1 A
